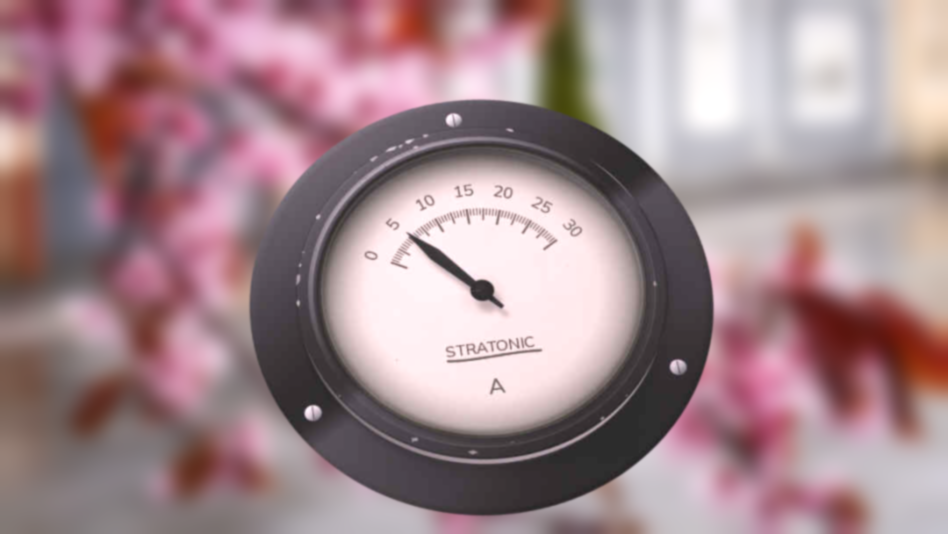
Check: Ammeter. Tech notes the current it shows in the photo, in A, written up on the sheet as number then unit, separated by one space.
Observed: 5 A
